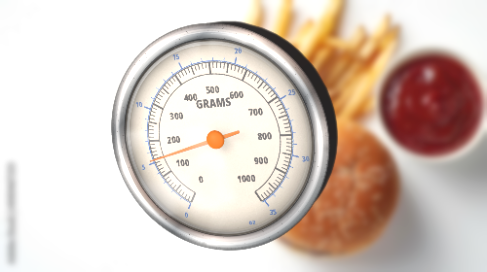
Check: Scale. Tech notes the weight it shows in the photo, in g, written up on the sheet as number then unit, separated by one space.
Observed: 150 g
